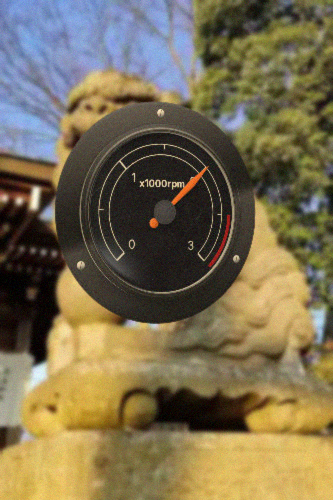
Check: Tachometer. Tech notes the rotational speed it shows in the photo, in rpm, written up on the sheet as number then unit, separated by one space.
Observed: 2000 rpm
